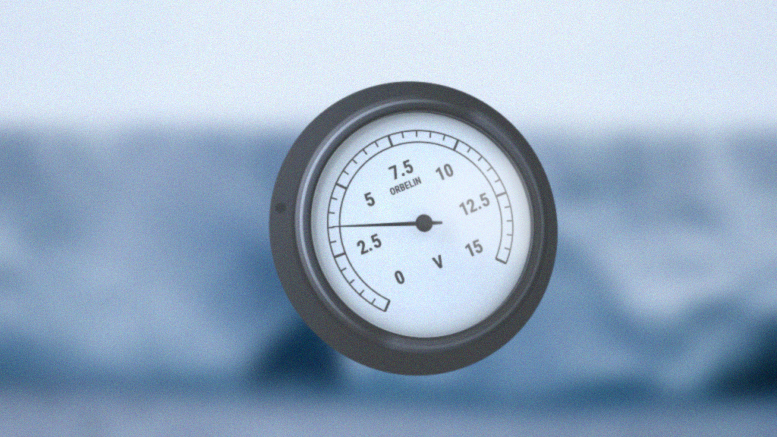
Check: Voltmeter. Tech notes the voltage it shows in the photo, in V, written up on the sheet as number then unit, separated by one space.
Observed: 3.5 V
